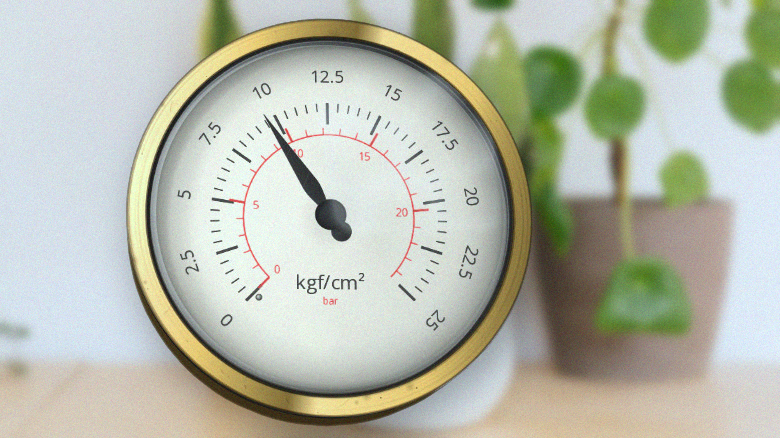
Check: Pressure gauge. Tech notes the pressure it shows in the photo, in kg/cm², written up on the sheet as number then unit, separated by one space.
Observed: 9.5 kg/cm²
